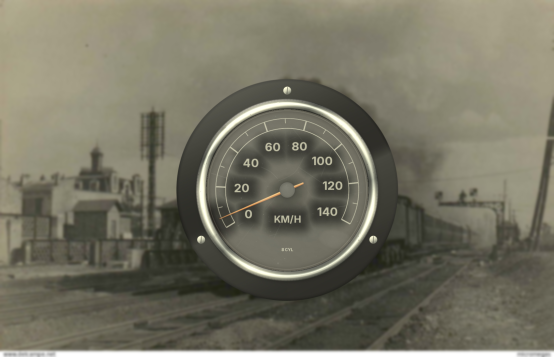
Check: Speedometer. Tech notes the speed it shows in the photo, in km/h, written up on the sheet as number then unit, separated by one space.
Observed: 5 km/h
